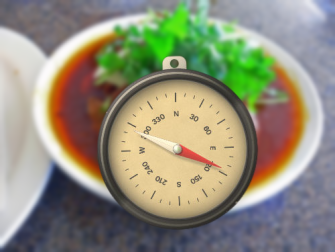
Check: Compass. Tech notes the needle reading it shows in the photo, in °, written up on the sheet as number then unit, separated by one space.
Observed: 115 °
